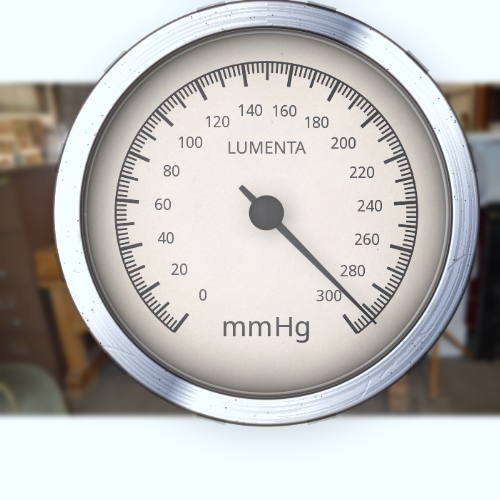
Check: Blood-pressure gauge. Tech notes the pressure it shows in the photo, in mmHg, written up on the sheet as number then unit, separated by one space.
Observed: 292 mmHg
